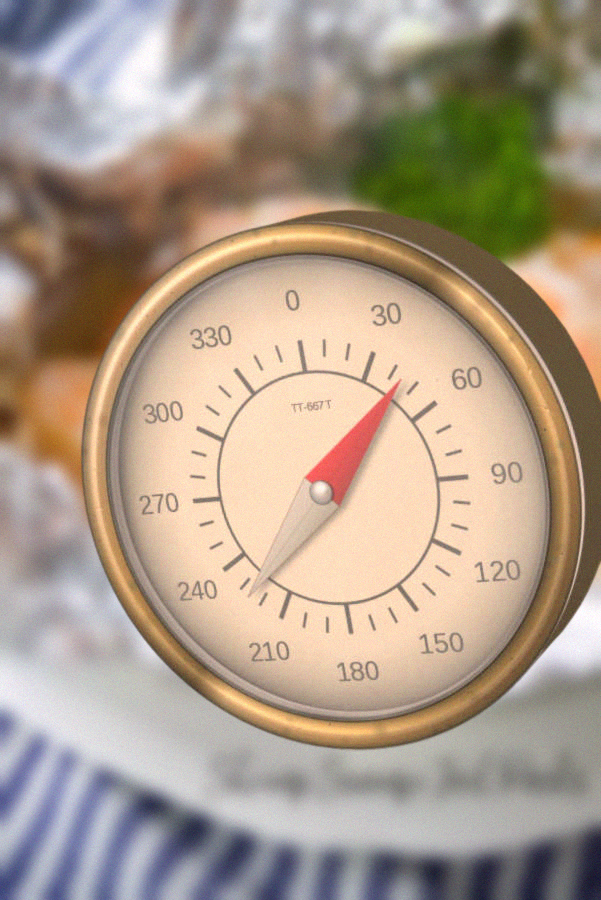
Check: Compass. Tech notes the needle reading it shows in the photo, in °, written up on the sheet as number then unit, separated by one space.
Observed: 45 °
